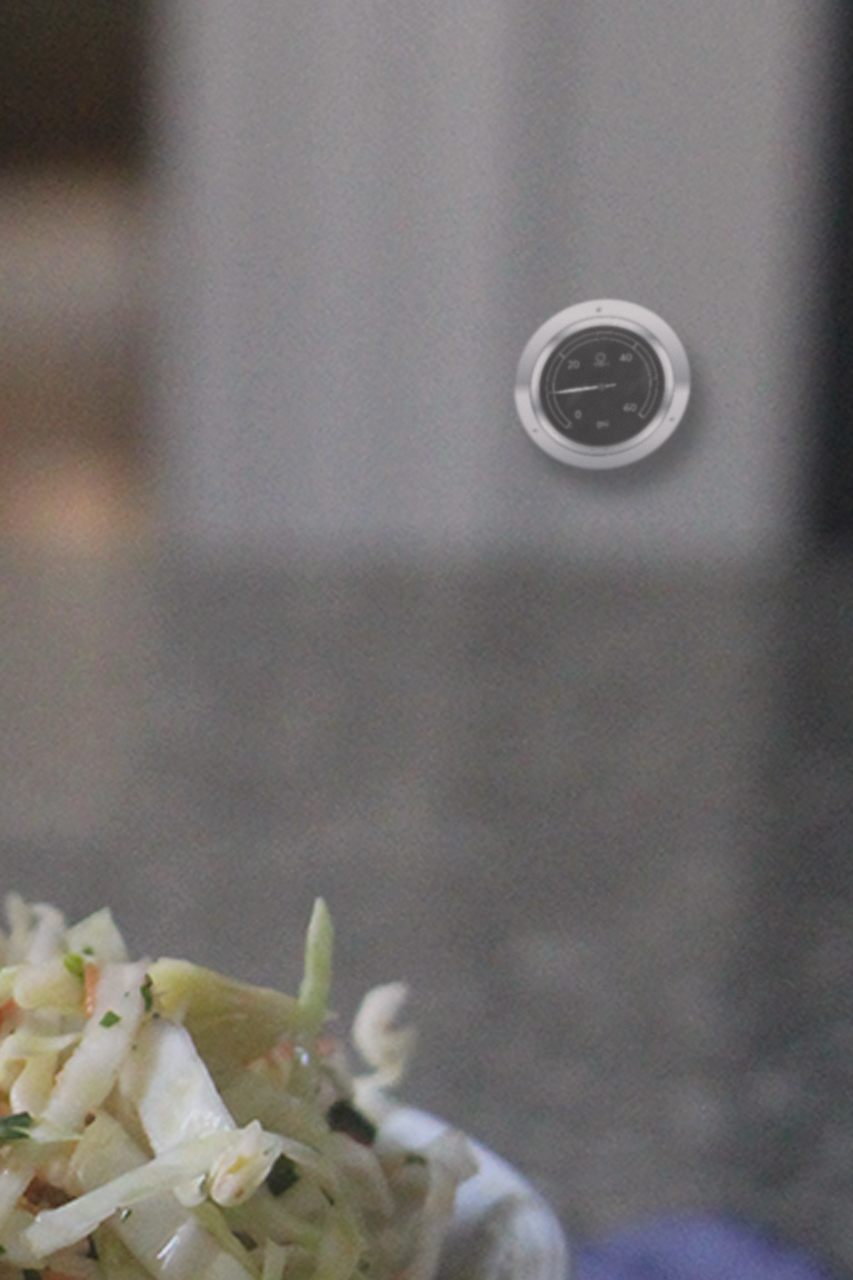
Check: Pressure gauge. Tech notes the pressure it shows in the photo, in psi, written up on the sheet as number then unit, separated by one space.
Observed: 10 psi
